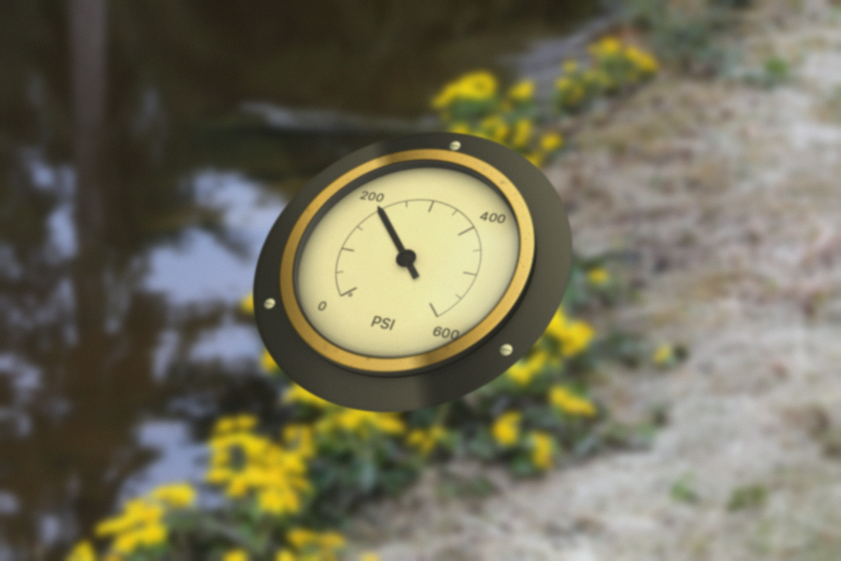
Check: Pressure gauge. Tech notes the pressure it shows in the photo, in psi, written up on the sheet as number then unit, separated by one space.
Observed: 200 psi
